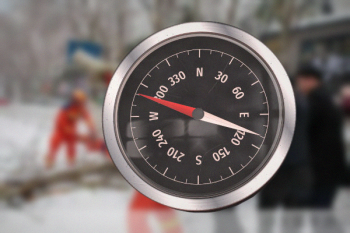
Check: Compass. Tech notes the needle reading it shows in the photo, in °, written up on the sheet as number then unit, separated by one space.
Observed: 290 °
